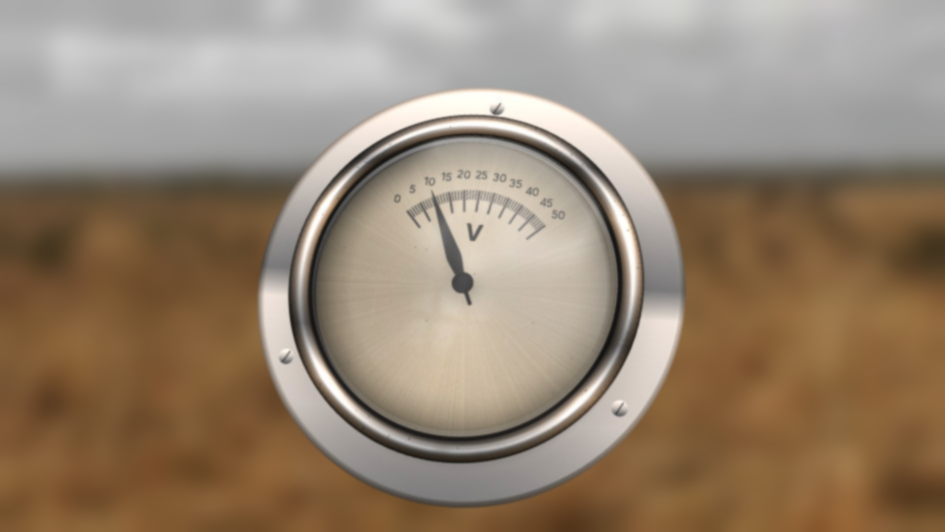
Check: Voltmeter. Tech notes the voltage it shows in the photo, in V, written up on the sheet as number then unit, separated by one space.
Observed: 10 V
